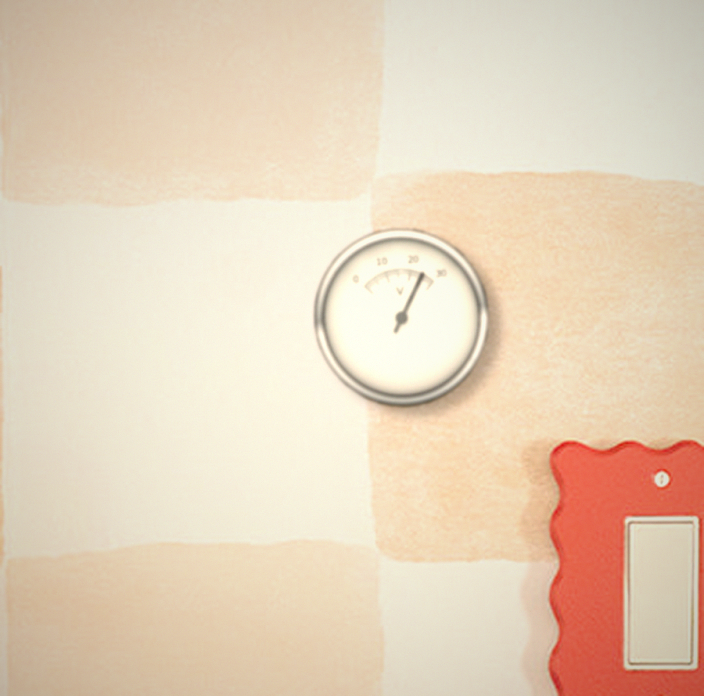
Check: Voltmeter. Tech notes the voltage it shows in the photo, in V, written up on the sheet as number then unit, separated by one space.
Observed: 25 V
